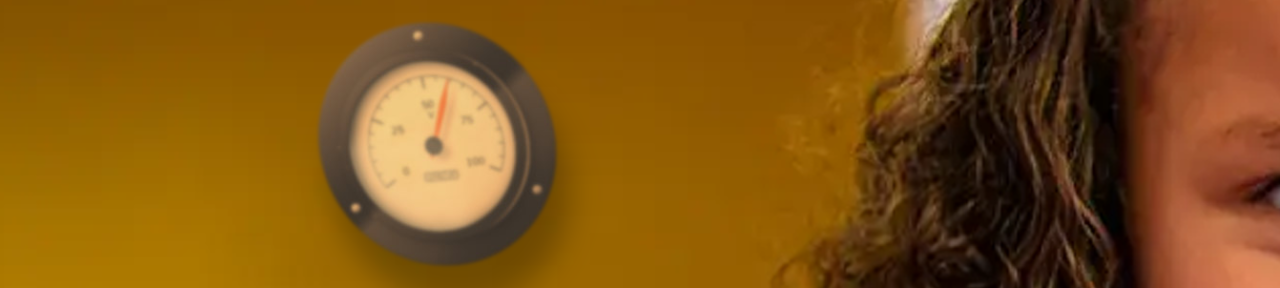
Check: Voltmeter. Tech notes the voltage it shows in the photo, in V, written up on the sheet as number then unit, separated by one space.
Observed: 60 V
